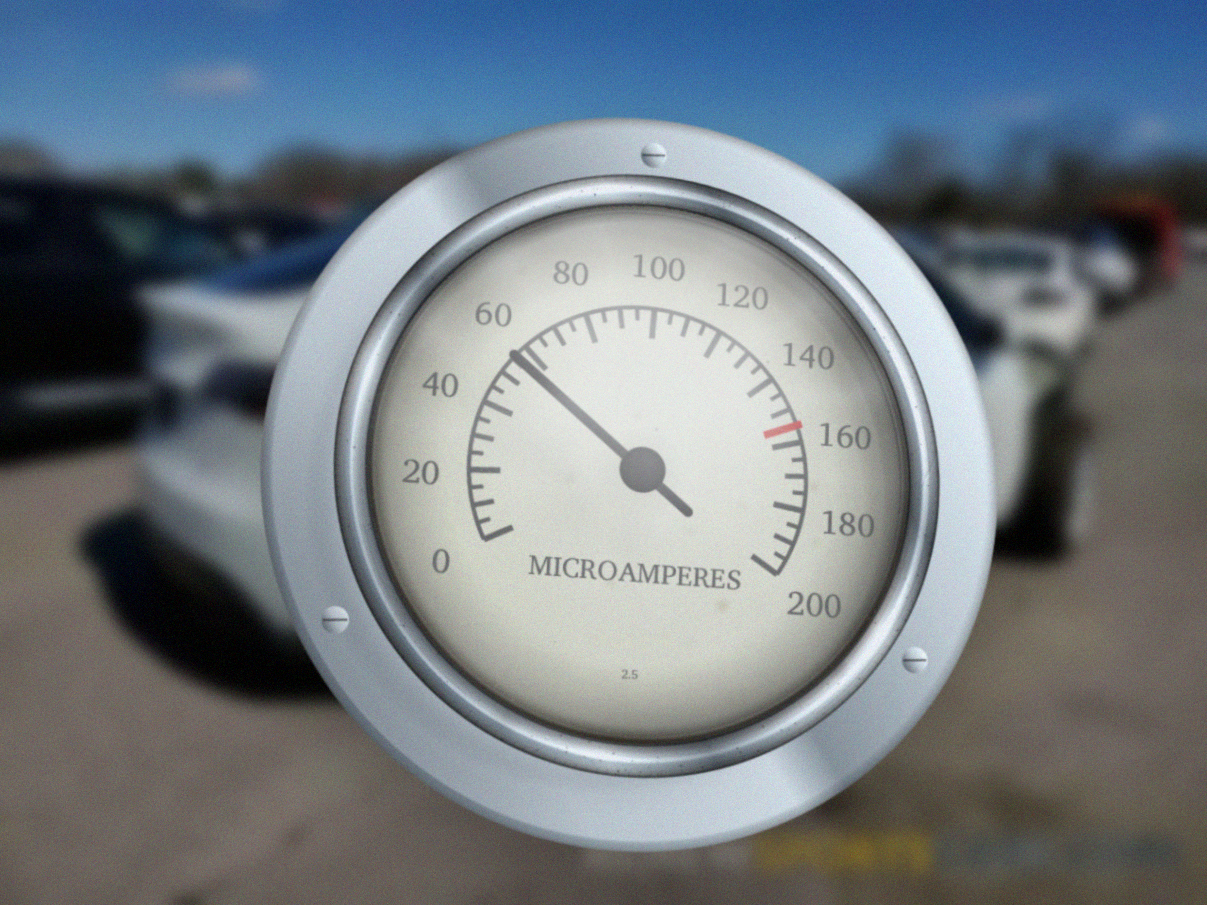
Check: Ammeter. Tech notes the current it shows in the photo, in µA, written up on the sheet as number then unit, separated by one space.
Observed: 55 µA
